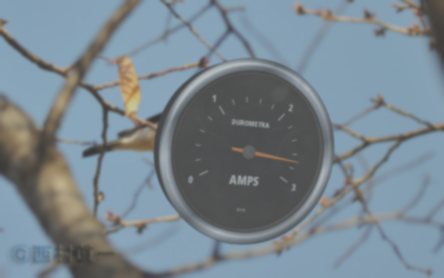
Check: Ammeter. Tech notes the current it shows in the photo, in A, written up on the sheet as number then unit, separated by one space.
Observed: 2.7 A
